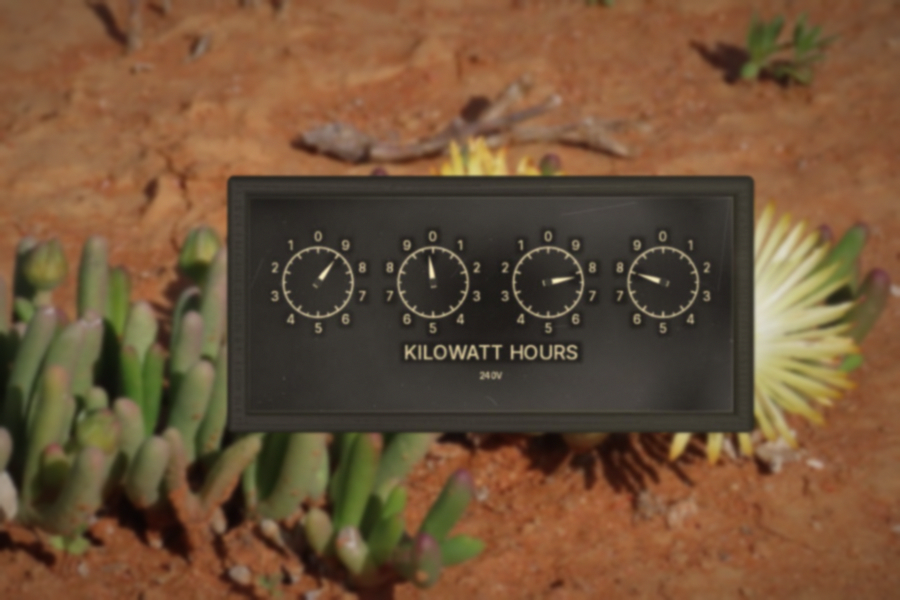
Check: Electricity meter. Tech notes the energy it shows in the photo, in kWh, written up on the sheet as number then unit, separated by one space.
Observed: 8978 kWh
